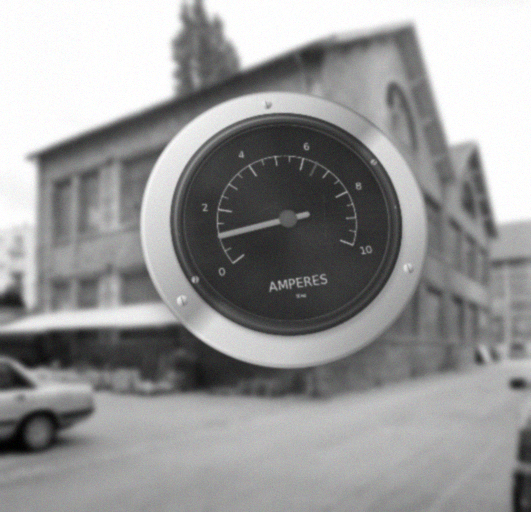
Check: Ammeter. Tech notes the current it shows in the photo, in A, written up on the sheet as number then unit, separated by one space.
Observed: 1 A
